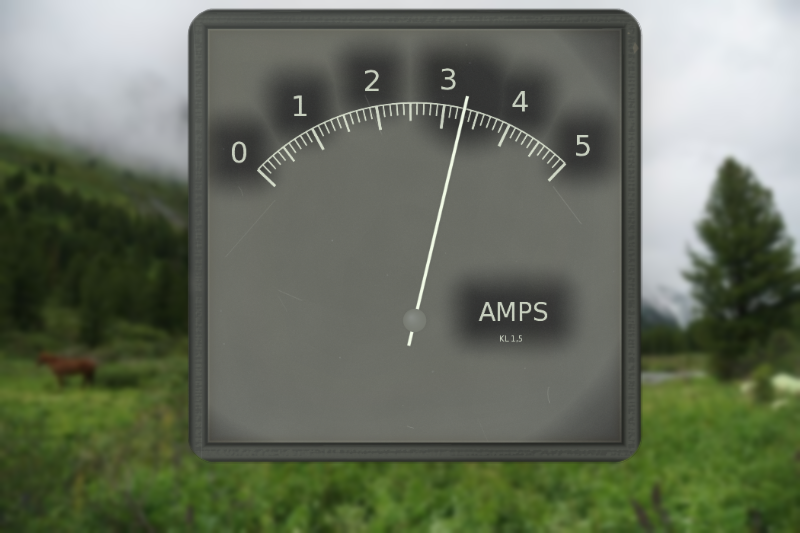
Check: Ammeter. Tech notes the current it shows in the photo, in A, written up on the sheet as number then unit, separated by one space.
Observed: 3.3 A
